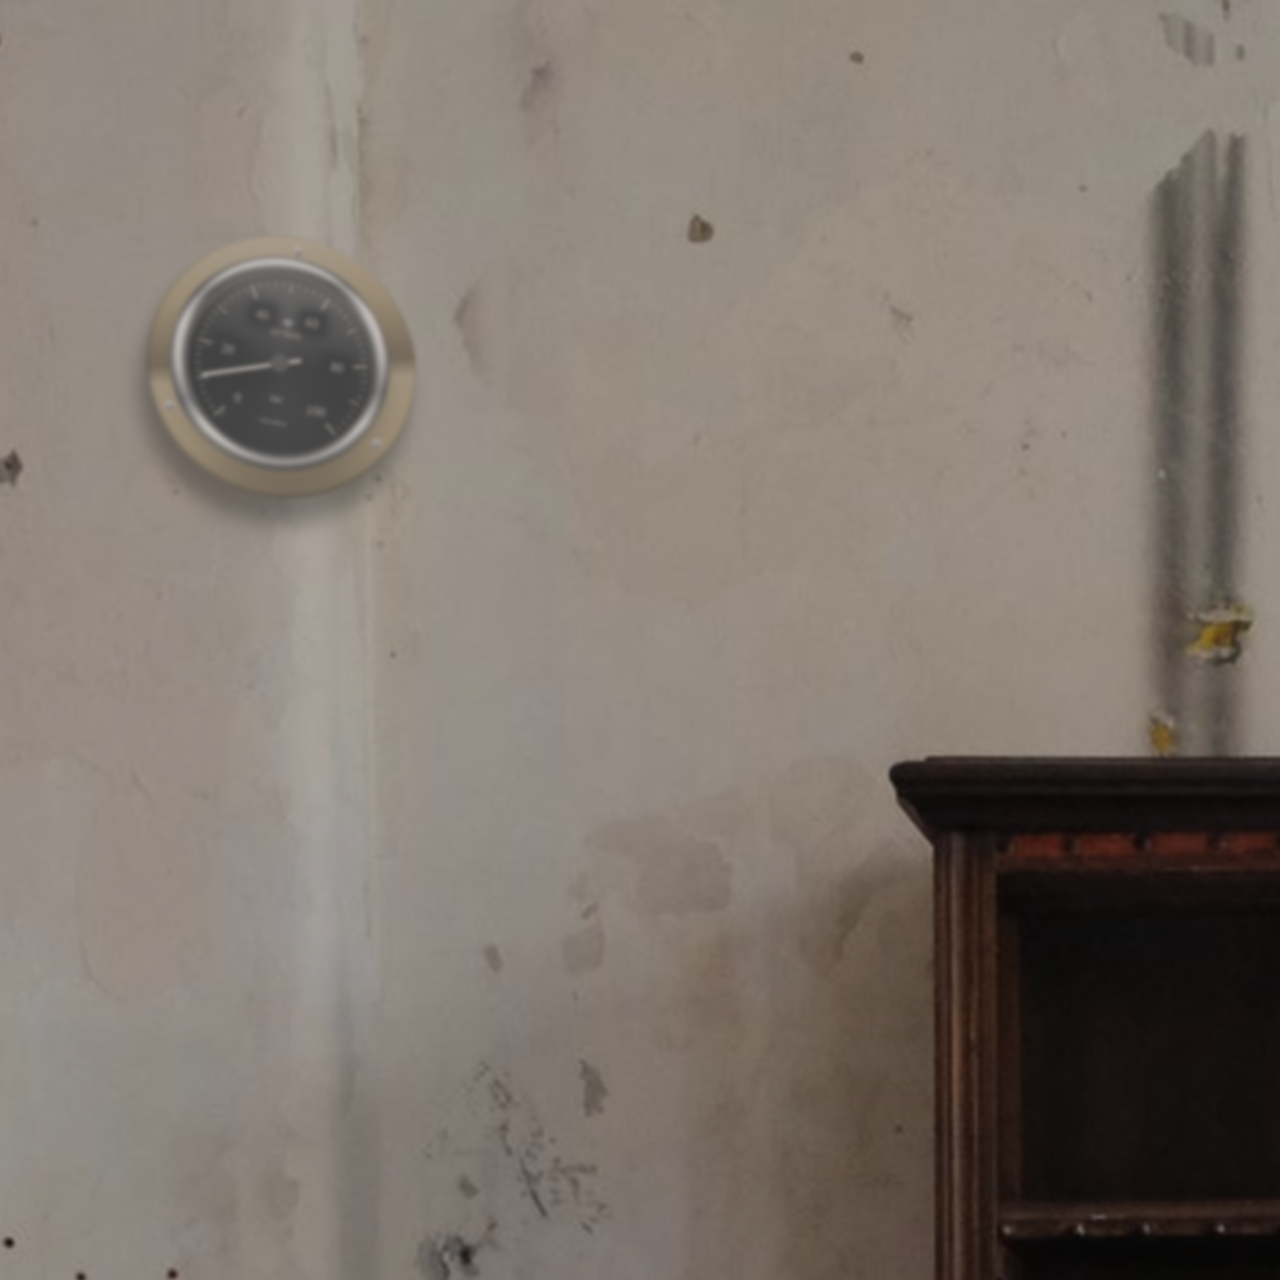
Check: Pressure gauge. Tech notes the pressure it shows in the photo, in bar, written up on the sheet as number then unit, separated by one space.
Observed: 10 bar
